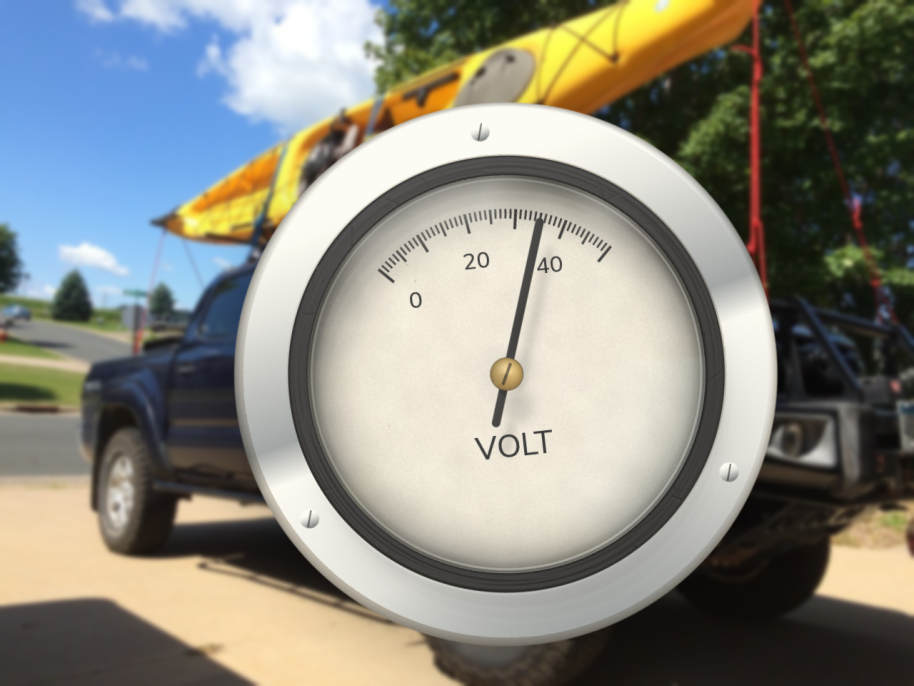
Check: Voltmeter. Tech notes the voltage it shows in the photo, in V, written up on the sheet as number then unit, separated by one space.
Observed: 35 V
